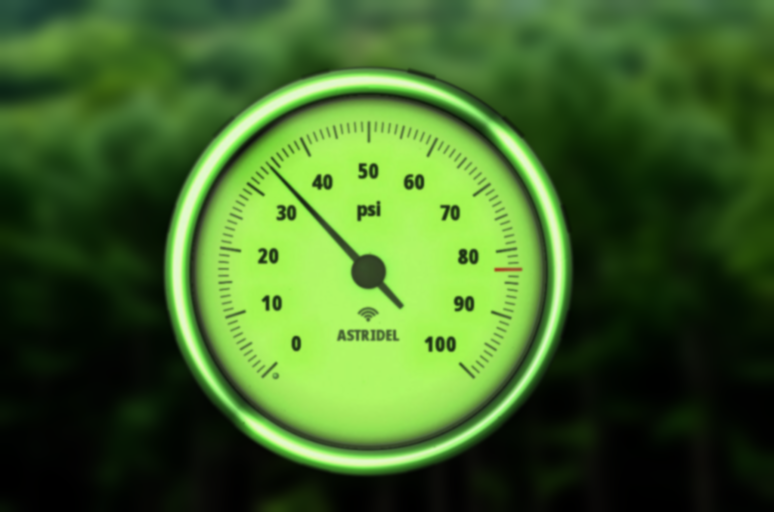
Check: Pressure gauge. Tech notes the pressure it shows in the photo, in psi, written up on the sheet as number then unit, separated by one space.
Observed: 34 psi
